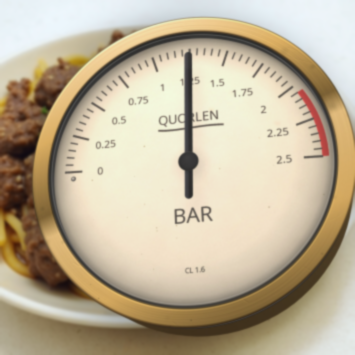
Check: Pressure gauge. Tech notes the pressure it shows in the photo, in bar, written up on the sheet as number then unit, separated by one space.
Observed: 1.25 bar
